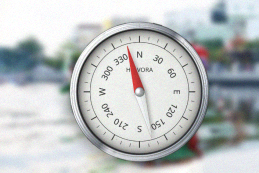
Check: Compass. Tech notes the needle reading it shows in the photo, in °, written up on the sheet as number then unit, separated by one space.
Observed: 345 °
